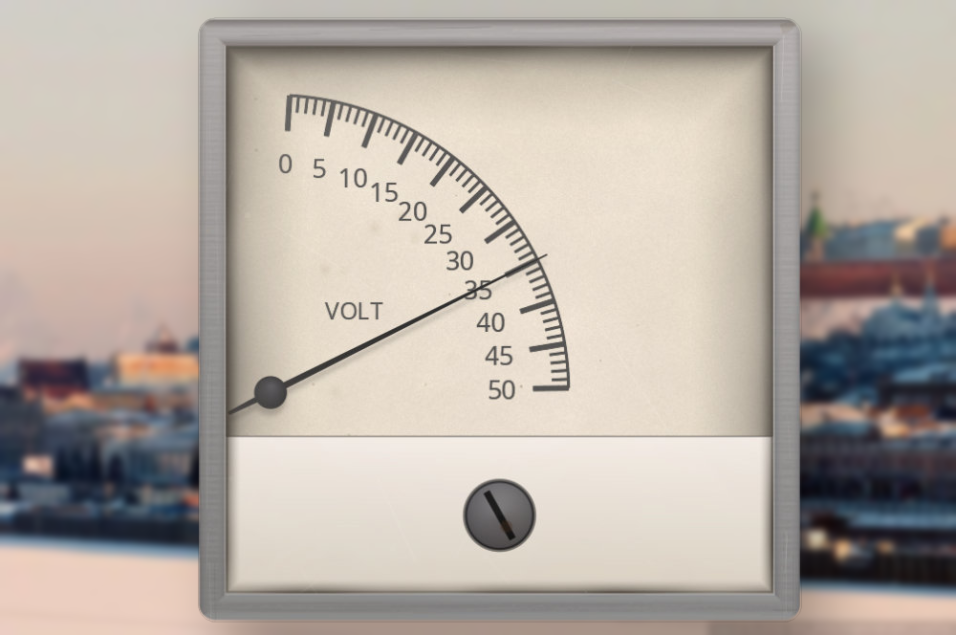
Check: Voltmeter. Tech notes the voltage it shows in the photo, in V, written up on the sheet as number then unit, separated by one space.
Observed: 35 V
